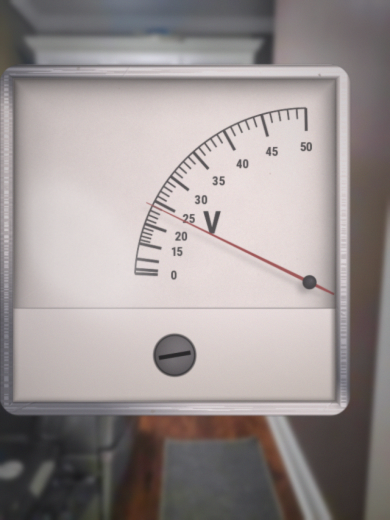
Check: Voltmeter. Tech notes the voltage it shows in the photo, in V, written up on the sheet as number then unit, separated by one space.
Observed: 24 V
